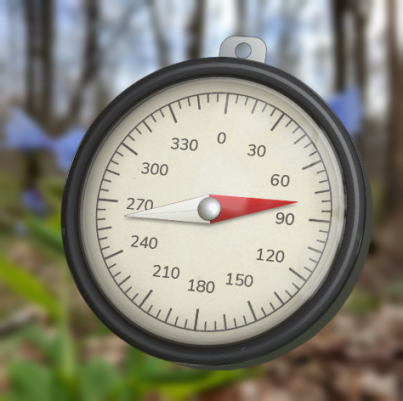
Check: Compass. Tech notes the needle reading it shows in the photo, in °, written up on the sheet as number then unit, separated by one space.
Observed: 80 °
